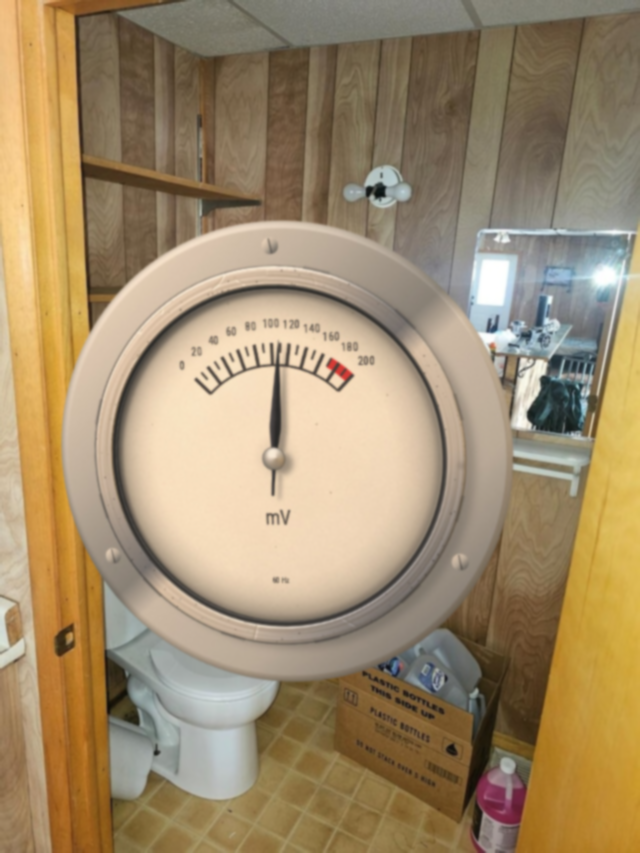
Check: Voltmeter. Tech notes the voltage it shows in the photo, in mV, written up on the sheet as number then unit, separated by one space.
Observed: 110 mV
